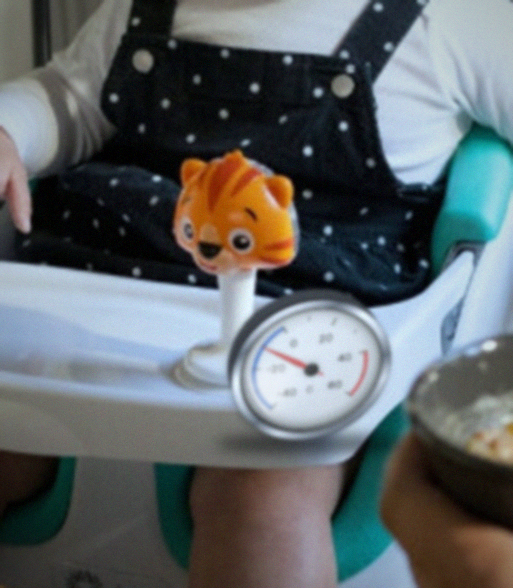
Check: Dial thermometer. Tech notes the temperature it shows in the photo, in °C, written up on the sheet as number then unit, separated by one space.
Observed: -10 °C
